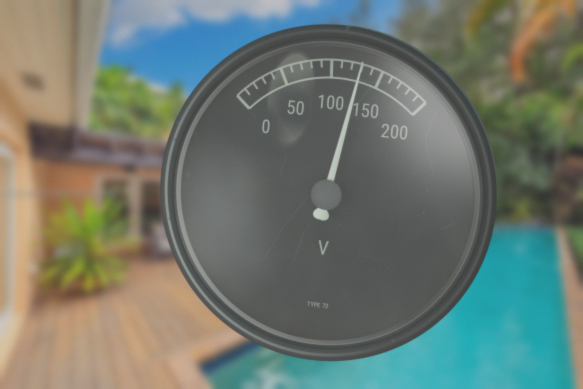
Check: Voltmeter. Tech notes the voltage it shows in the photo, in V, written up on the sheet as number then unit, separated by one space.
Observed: 130 V
